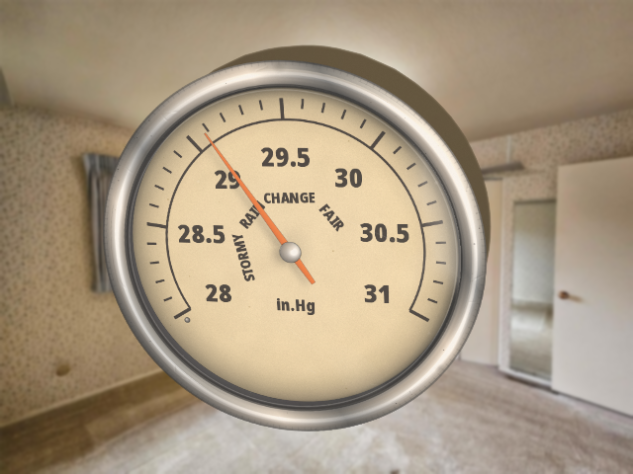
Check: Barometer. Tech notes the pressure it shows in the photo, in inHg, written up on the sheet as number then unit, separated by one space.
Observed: 29.1 inHg
